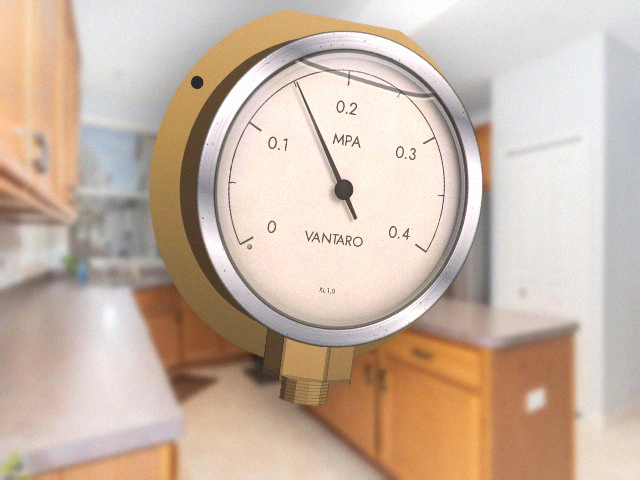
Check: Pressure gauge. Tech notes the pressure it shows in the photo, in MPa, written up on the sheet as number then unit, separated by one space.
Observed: 0.15 MPa
